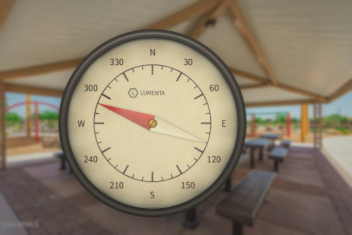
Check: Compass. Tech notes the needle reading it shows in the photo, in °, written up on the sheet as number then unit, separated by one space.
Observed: 290 °
